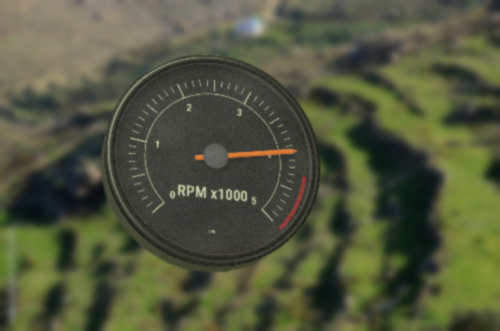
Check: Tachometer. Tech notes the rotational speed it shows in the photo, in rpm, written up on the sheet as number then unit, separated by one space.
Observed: 4000 rpm
